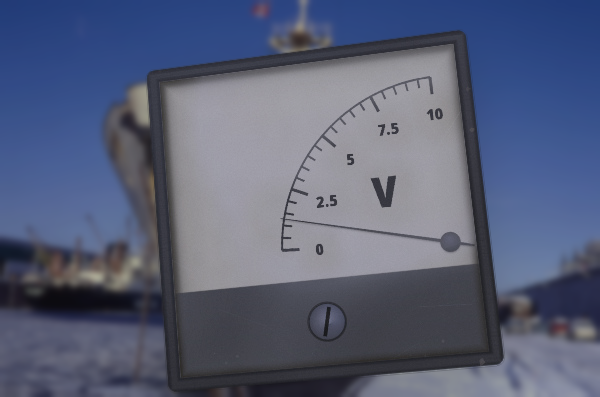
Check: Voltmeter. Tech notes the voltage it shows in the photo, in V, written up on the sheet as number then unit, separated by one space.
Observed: 1.25 V
